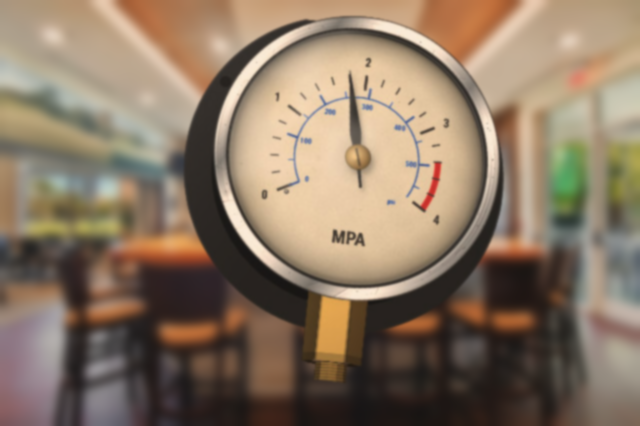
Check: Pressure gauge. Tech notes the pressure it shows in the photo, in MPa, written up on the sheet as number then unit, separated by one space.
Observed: 1.8 MPa
